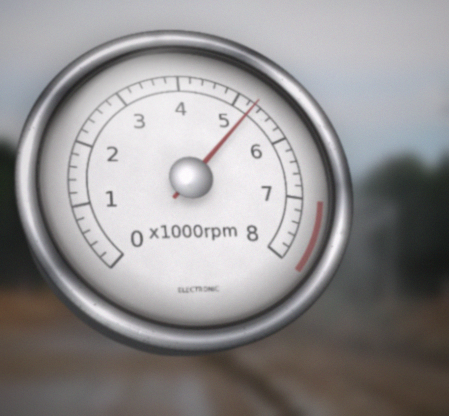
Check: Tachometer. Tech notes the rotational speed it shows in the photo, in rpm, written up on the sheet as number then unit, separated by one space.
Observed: 5300 rpm
